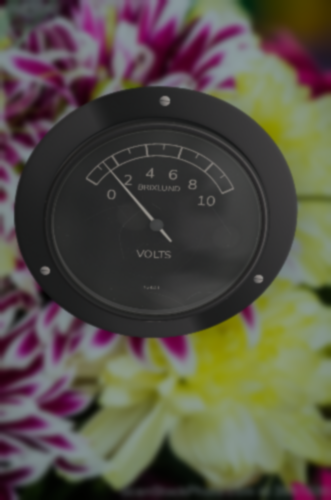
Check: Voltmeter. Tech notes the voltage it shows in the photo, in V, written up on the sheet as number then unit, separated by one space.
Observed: 1.5 V
